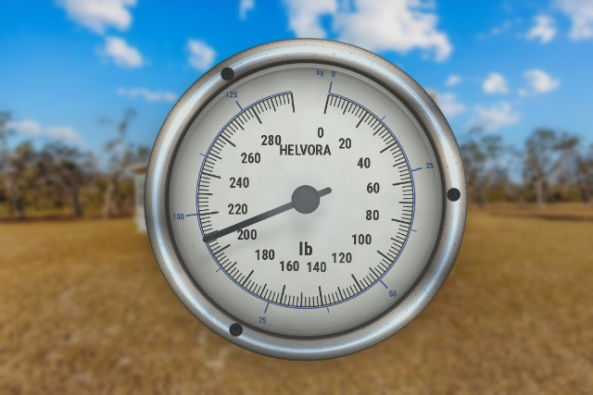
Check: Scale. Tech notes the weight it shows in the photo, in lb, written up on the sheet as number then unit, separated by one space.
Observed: 208 lb
